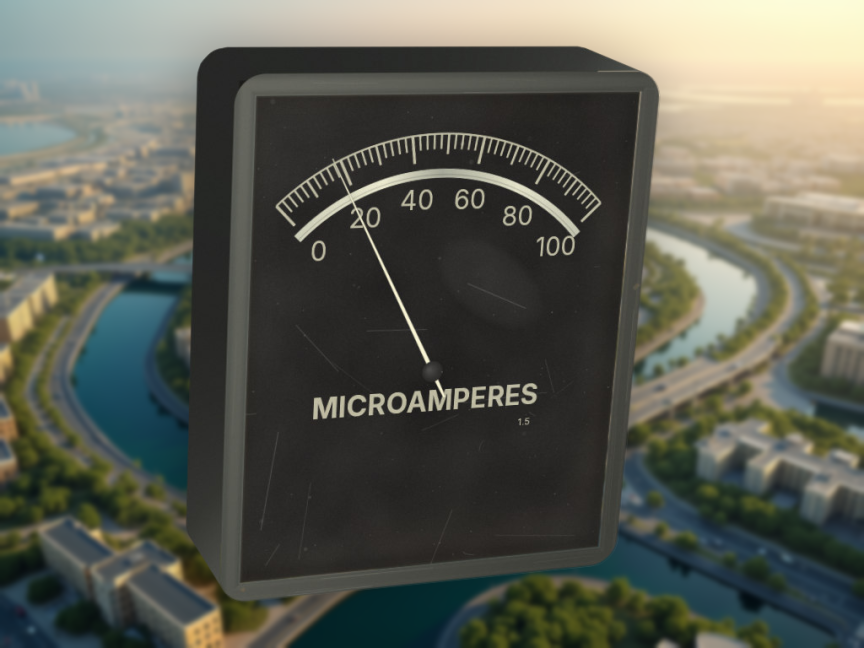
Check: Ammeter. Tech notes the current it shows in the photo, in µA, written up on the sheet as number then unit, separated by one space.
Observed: 18 µA
